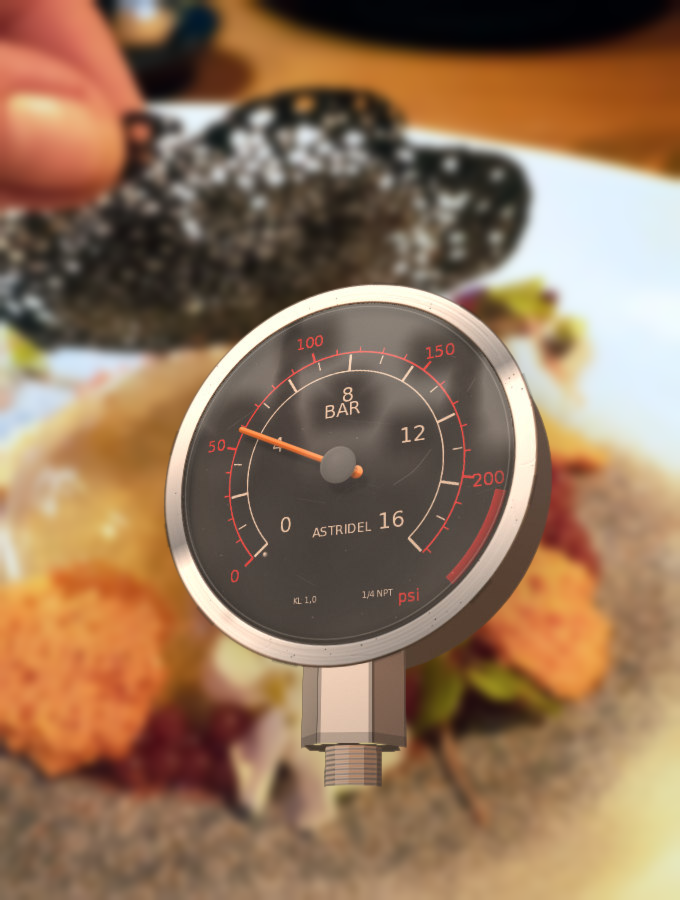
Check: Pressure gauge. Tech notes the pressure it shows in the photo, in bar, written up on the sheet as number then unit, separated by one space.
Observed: 4 bar
